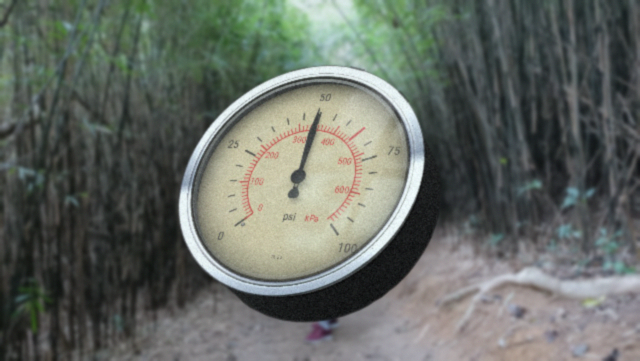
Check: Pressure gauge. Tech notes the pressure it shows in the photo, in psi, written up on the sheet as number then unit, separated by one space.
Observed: 50 psi
